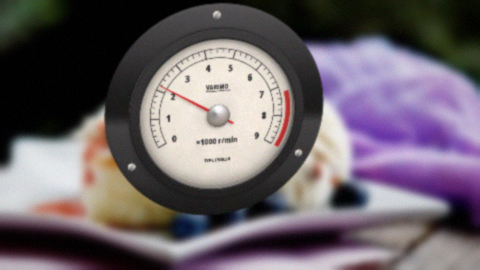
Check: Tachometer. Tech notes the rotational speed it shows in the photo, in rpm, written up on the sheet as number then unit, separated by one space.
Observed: 2200 rpm
